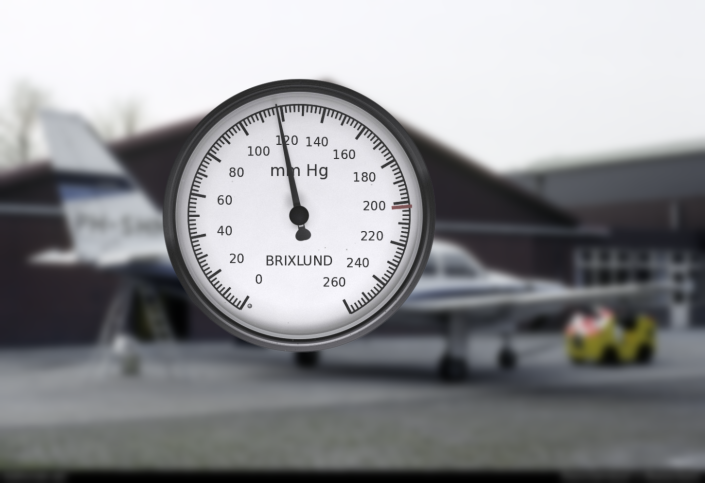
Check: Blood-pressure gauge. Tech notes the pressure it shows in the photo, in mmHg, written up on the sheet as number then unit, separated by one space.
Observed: 118 mmHg
